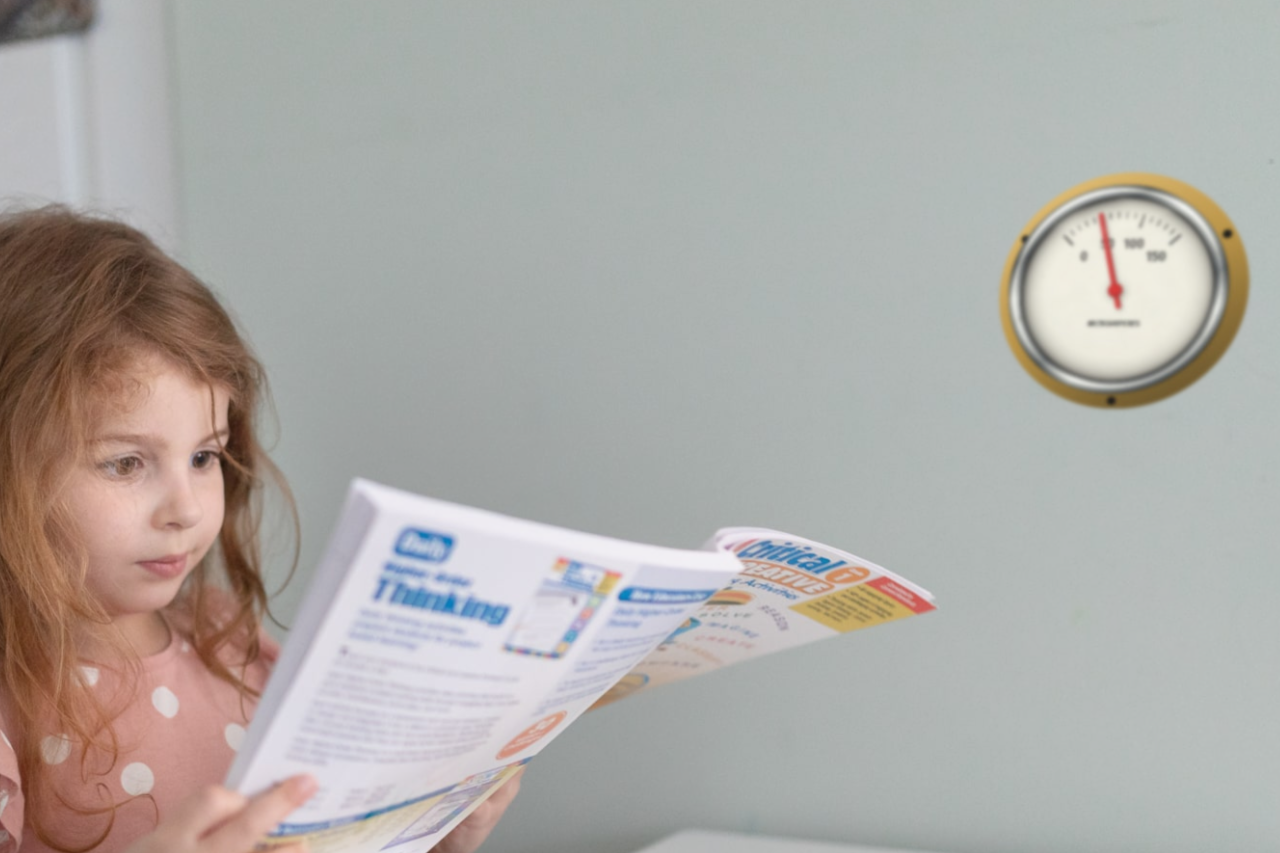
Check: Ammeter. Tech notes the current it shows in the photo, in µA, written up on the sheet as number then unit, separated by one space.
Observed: 50 µA
